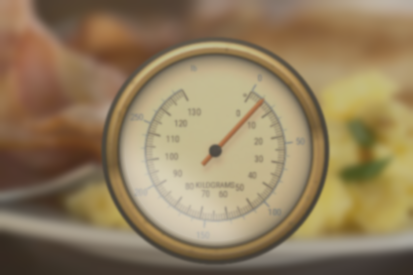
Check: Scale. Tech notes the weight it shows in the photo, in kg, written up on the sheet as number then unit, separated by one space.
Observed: 5 kg
